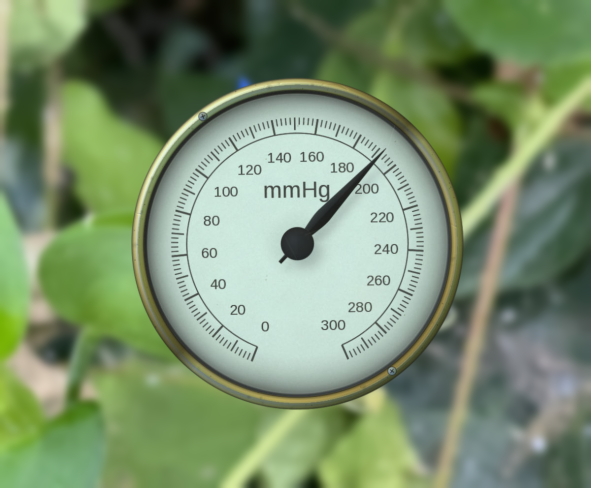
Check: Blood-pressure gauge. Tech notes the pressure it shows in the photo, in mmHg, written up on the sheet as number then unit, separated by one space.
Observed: 192 mmHg
